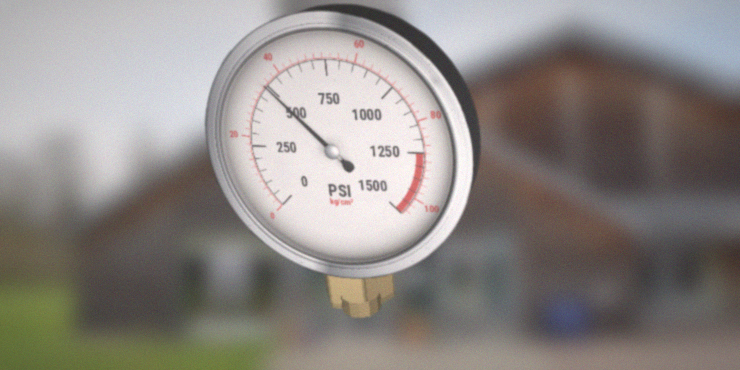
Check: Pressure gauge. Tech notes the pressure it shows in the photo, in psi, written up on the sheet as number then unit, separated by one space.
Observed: 500 psi
